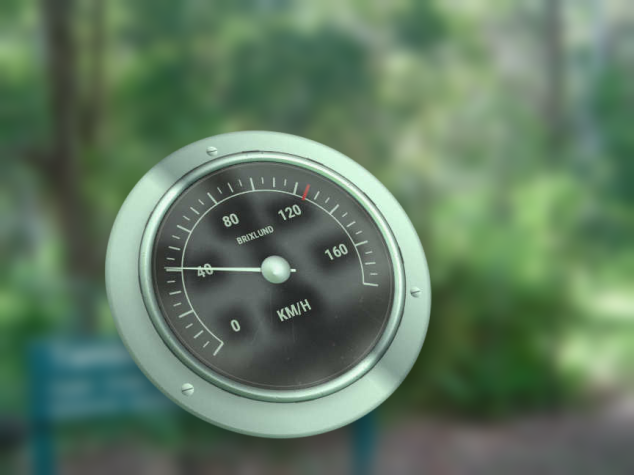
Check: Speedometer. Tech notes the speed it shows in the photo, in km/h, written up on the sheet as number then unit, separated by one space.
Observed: 40 km/h
